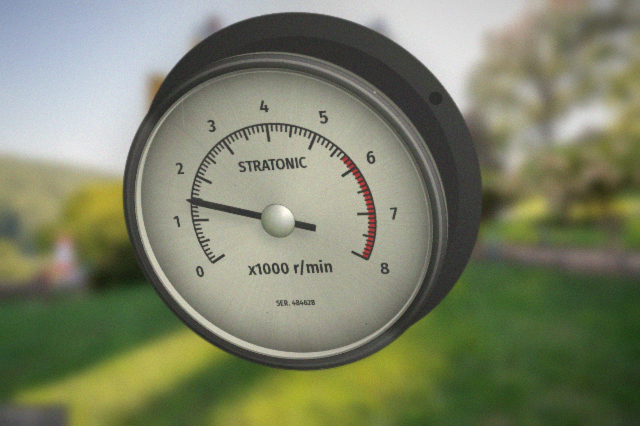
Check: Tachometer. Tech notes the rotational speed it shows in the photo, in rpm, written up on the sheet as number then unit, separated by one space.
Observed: 1500 rpm
